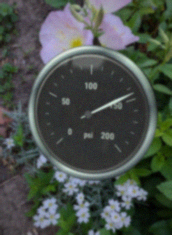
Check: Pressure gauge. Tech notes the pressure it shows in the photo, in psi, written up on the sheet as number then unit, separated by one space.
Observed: 145 psi
